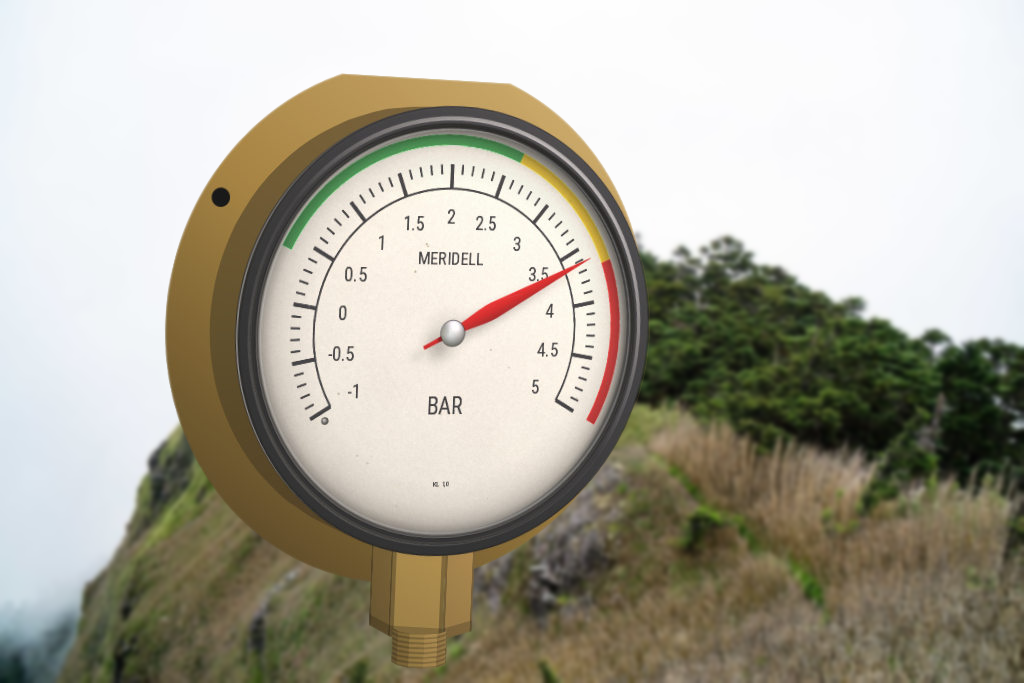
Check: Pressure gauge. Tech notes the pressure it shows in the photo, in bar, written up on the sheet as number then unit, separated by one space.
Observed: 3.6 bar
